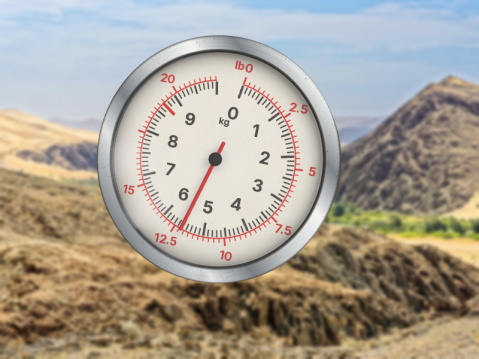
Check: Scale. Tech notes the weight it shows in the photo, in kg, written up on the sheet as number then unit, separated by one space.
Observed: 5.5 kg
